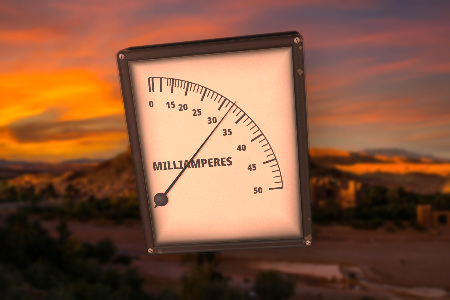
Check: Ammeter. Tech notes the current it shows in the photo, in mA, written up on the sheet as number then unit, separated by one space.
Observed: 32 mA
